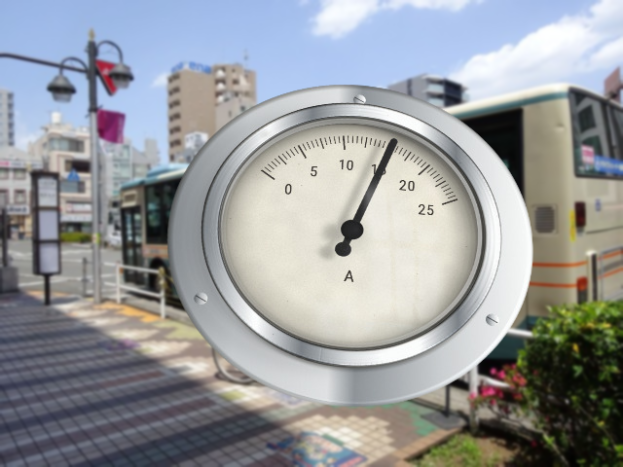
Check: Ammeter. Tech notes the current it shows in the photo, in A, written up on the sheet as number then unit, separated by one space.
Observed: 15.5 A
